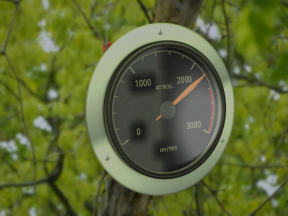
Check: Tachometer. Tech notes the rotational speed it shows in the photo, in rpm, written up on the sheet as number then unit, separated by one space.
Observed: 2200 rpm
